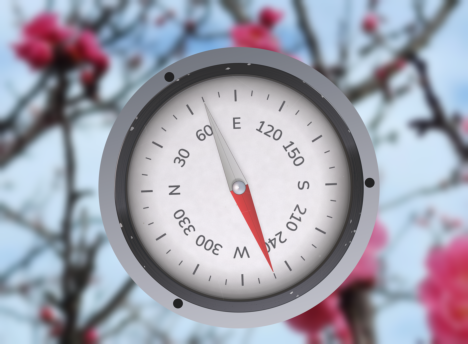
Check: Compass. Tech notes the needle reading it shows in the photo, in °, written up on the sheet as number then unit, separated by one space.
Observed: 250 °
